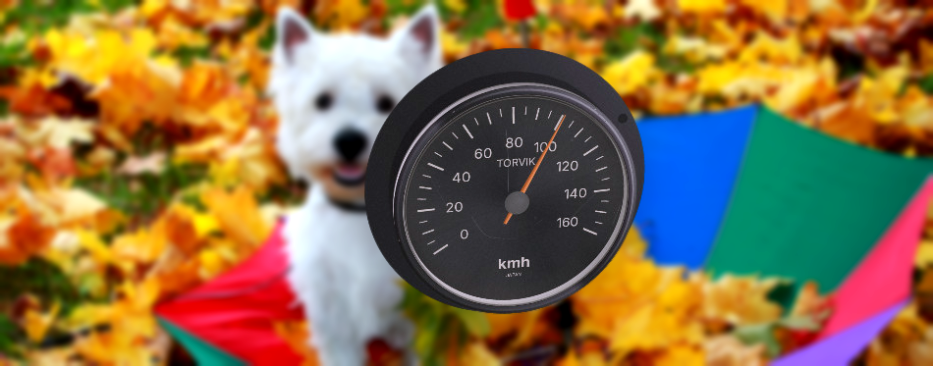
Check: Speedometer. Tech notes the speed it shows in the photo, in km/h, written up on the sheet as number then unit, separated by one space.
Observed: 100 km/h
